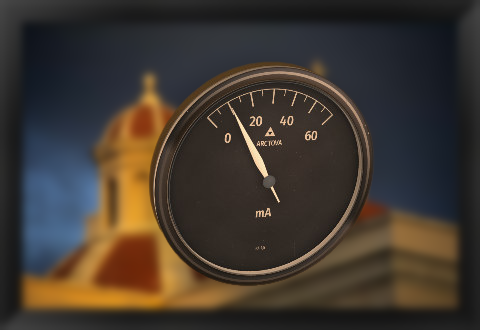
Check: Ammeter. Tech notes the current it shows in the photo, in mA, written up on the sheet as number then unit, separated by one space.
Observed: 10 mA
